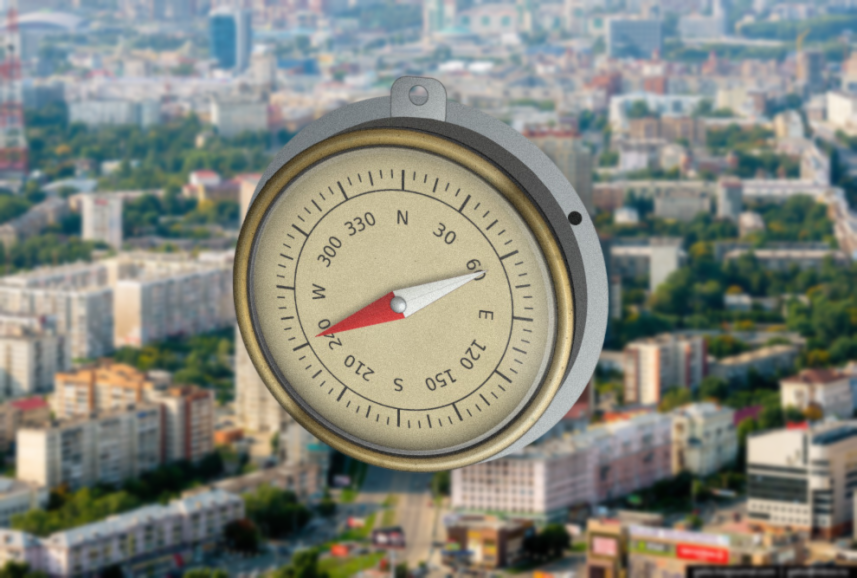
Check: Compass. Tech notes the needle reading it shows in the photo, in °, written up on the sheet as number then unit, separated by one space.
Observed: 242.5 °
